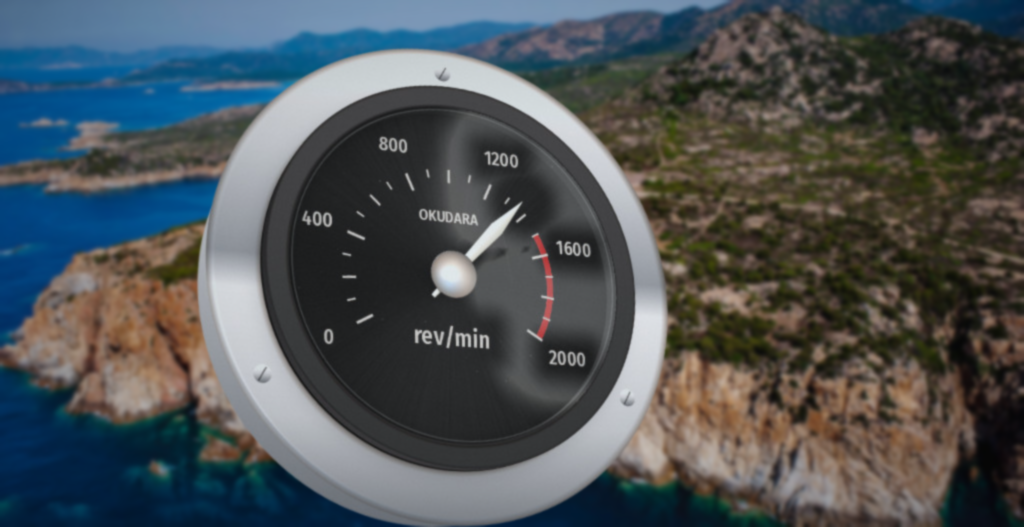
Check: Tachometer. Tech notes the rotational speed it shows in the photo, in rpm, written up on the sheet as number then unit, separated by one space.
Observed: 1350 rpm
